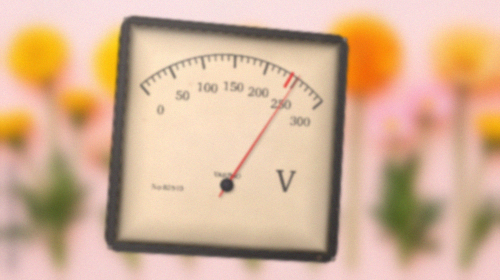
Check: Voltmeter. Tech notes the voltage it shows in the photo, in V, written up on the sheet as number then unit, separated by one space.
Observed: 250 V
